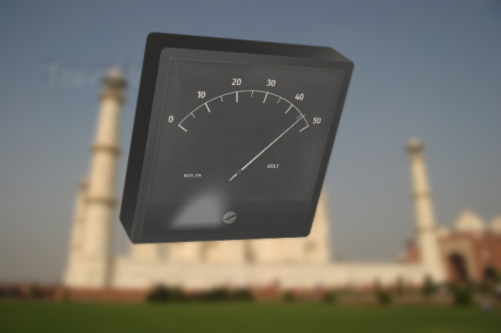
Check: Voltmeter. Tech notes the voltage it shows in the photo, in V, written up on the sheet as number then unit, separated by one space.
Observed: 45 V
